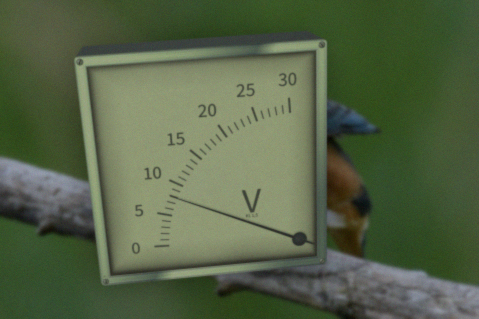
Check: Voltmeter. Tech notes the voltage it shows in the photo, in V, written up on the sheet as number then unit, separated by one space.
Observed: 8 V
